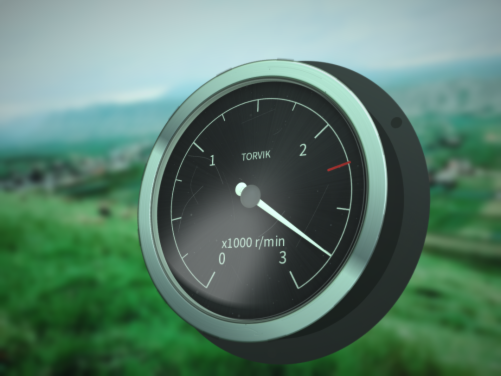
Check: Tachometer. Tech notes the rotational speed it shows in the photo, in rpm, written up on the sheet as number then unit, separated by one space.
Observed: 2750 rpm
